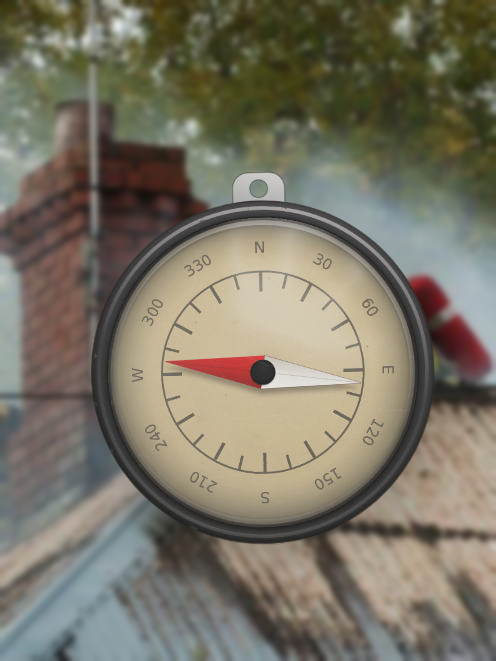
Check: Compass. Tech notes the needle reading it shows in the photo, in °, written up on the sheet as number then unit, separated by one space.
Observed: 277.5 °
